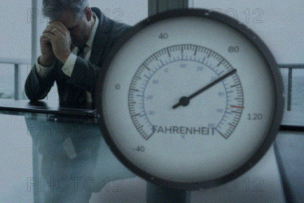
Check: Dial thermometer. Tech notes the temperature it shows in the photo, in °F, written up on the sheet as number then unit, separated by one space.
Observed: 90 °F
